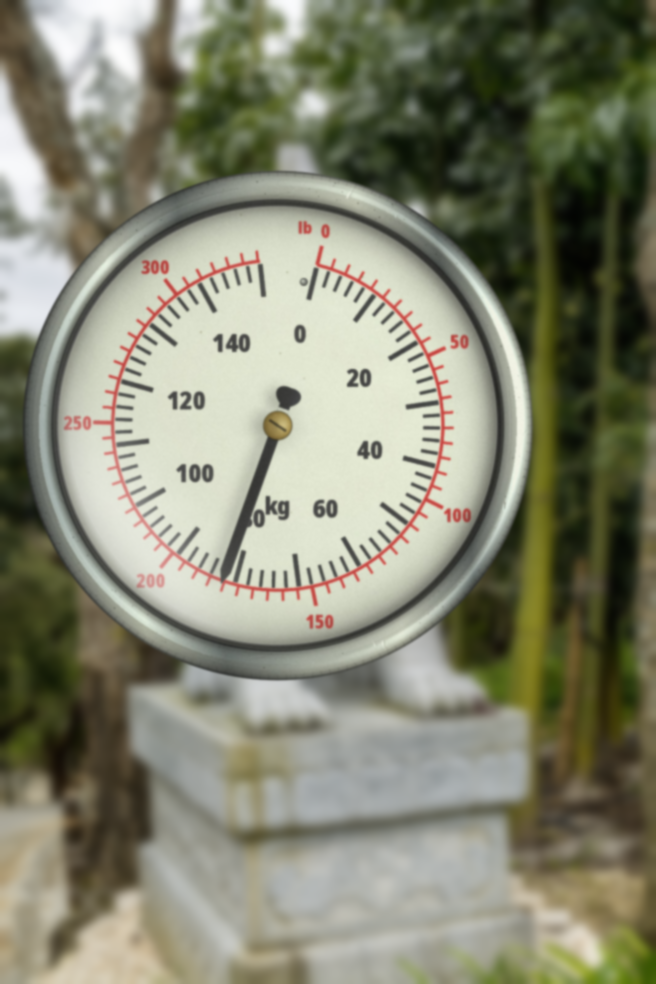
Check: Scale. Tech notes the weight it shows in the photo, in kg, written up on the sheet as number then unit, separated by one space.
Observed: 82 kg
